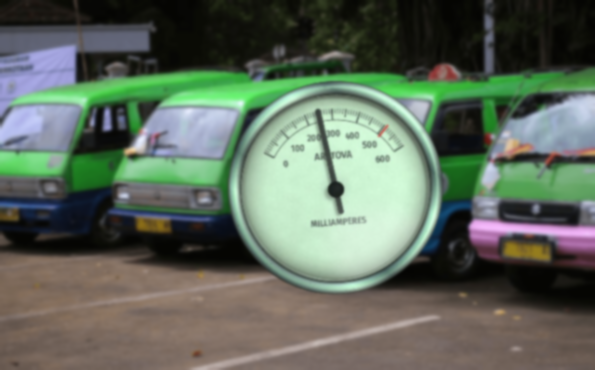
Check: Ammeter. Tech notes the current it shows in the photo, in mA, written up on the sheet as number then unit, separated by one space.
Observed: 250 mA
